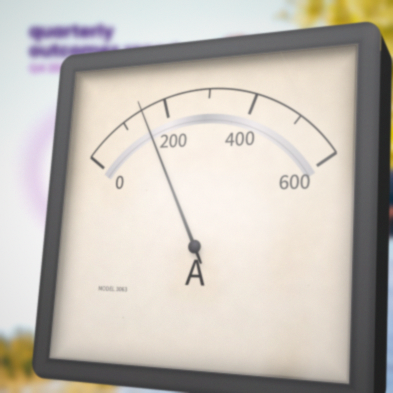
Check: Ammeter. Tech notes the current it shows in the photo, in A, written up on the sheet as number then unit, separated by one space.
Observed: 150 A
